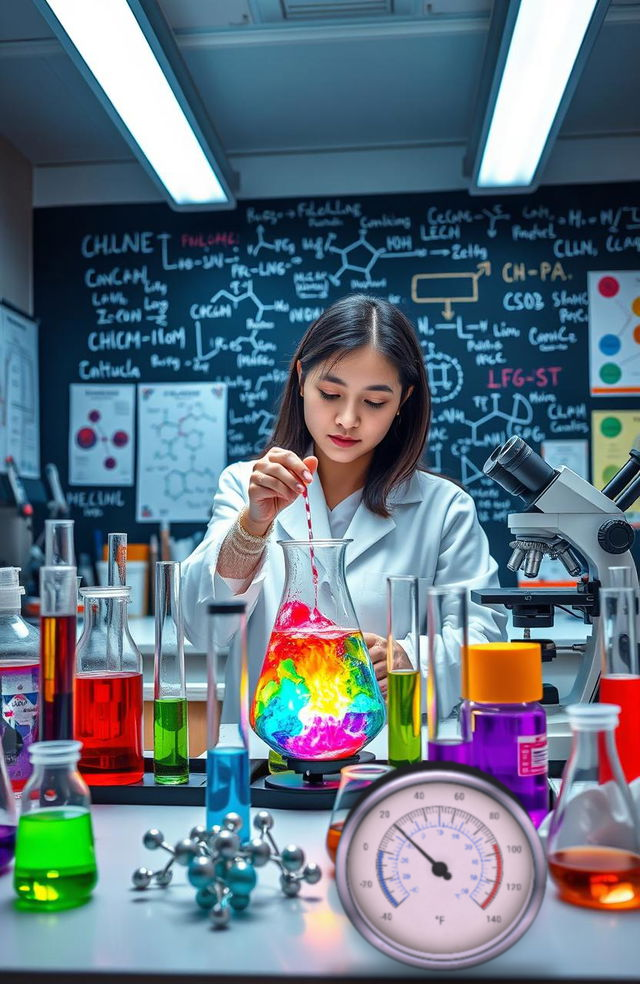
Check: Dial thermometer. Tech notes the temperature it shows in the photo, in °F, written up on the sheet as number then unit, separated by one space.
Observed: 20 °F
